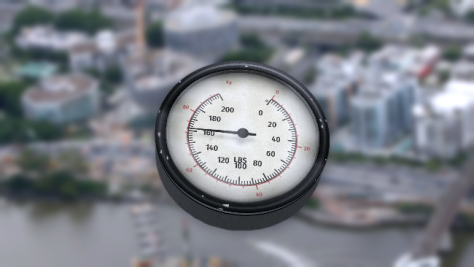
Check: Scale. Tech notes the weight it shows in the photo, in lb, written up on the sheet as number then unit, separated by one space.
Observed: 160 lb
